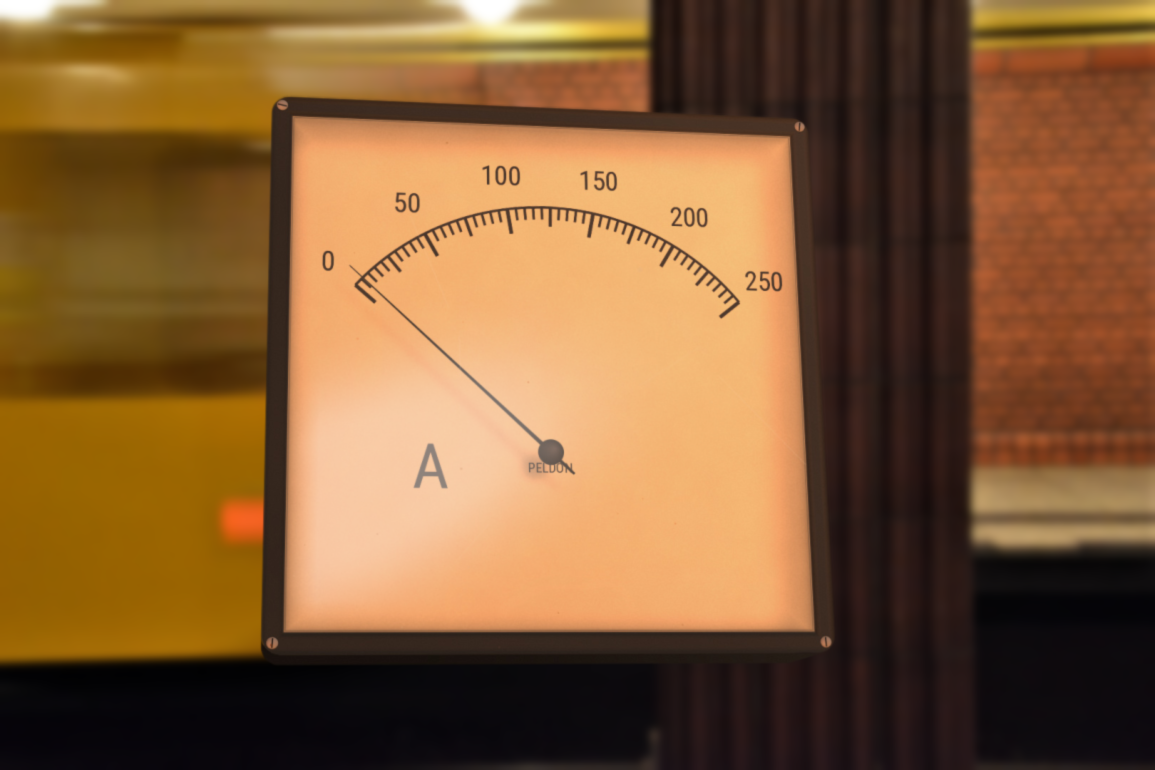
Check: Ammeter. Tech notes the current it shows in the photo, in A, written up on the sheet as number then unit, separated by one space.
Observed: 5 A
